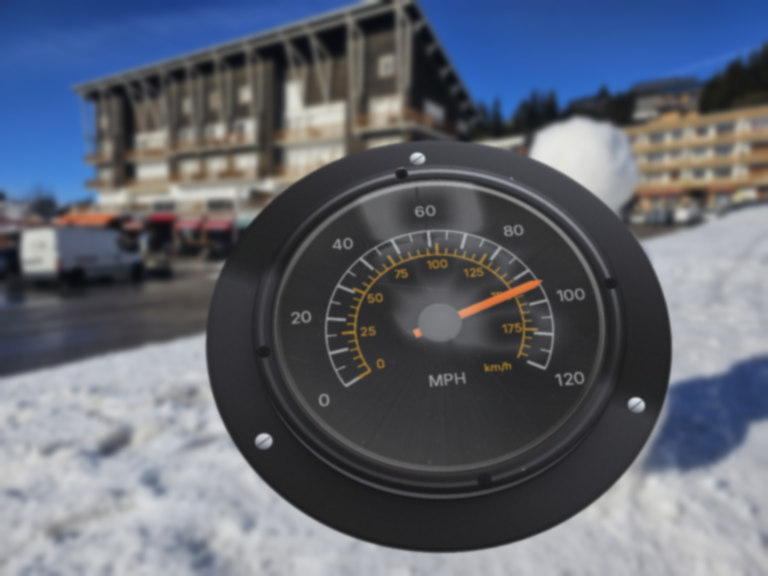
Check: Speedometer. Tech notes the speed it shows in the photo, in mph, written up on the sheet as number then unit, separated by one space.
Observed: 95 mph
